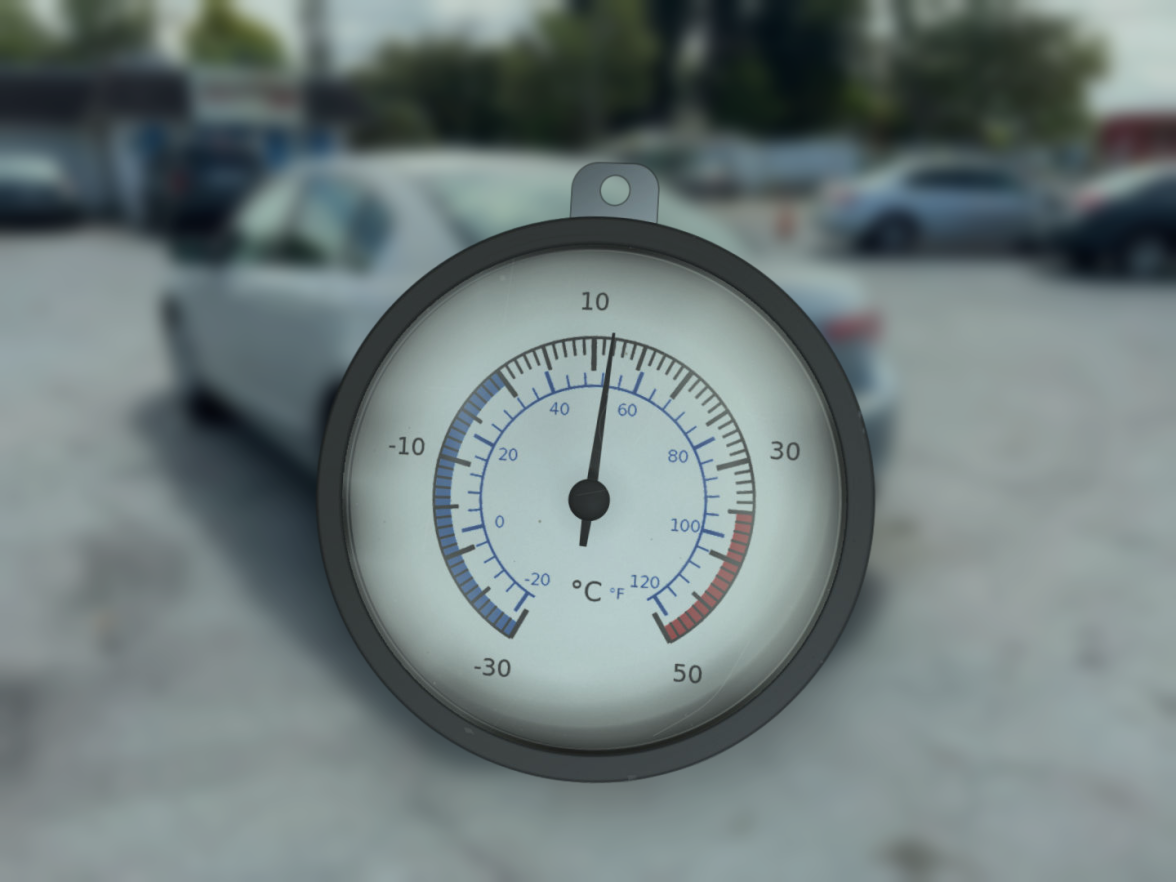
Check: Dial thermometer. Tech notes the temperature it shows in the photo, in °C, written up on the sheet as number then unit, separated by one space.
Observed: 12 °C
